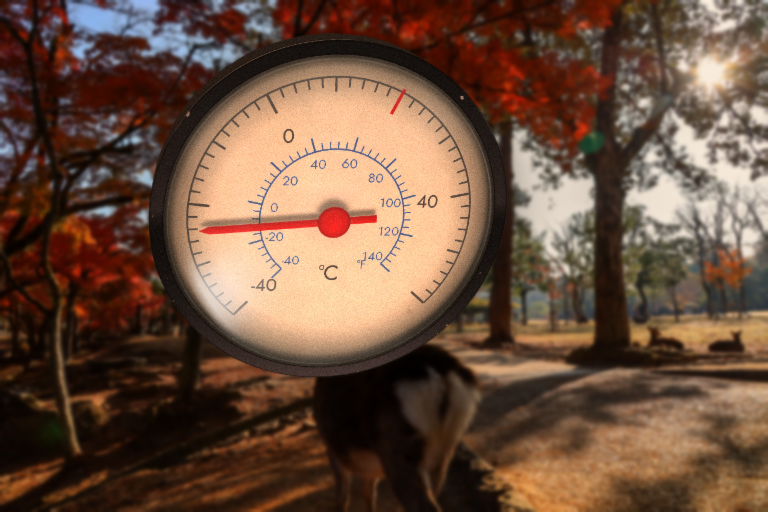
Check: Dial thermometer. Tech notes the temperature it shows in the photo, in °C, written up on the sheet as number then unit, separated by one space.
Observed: -24 °C
